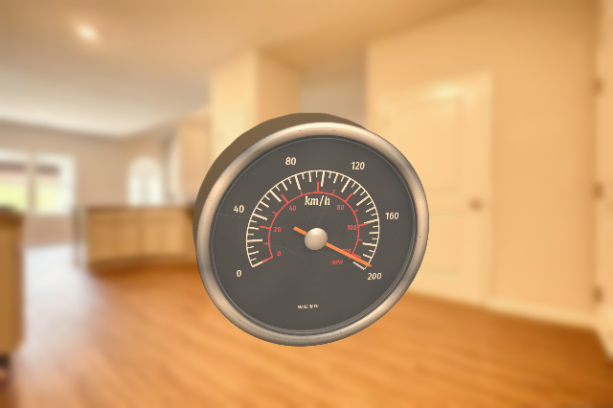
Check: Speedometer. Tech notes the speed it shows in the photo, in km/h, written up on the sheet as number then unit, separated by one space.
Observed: 195 km/h
